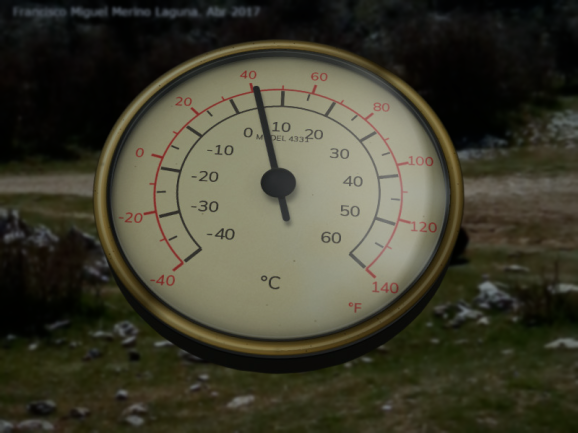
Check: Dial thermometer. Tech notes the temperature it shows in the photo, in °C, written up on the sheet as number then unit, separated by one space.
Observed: 5 °C
